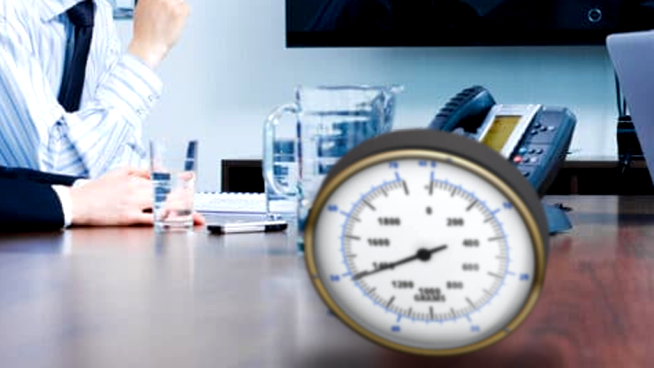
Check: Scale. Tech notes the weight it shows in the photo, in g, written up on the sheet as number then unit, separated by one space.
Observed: 1400 g
